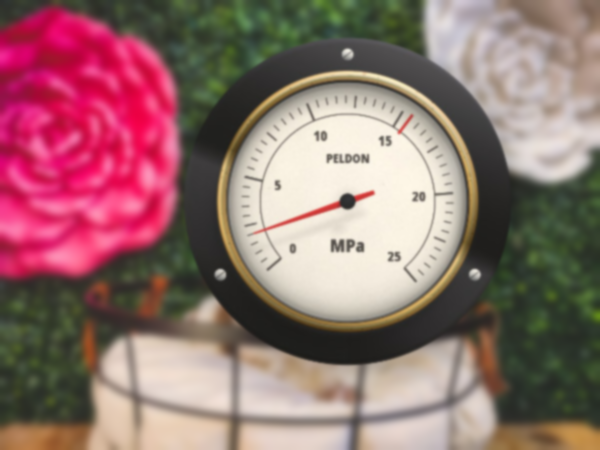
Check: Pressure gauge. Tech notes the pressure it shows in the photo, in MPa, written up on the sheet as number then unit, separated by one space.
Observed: 2 MPa
